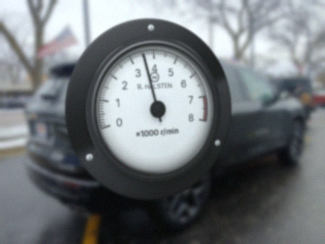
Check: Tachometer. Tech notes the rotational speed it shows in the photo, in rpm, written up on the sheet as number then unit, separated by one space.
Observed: 3500 rpm
